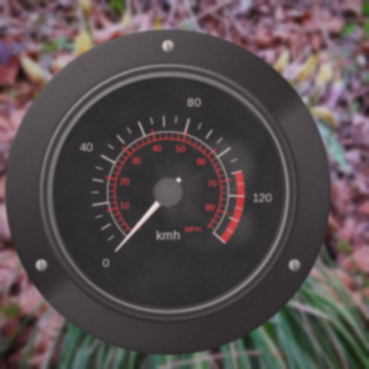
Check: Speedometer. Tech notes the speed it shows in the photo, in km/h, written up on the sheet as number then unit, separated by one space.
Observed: 0 km/h
